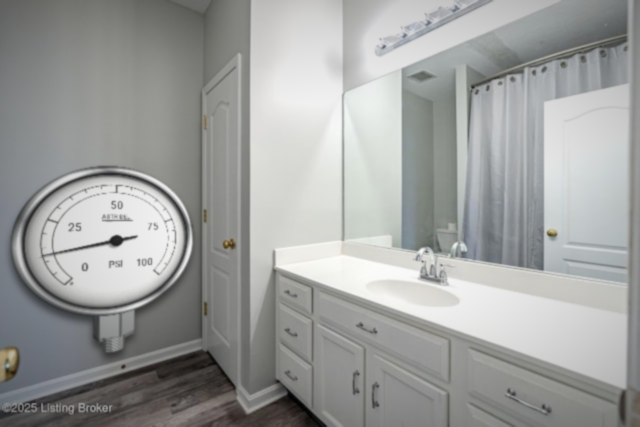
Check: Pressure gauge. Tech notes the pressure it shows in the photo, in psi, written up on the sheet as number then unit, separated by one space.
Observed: 12.5 psi
